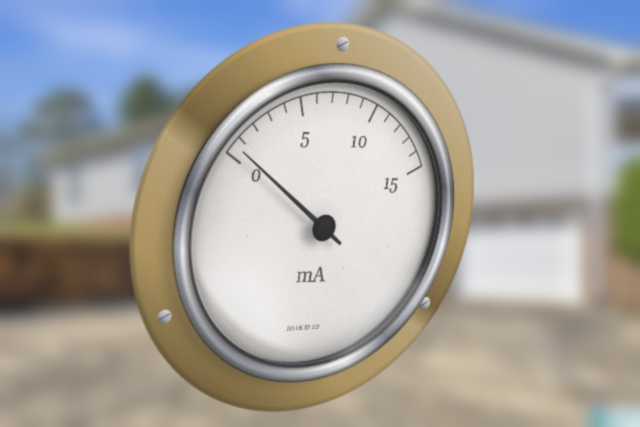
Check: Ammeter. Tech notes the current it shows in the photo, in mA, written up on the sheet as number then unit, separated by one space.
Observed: 0.5 mA
